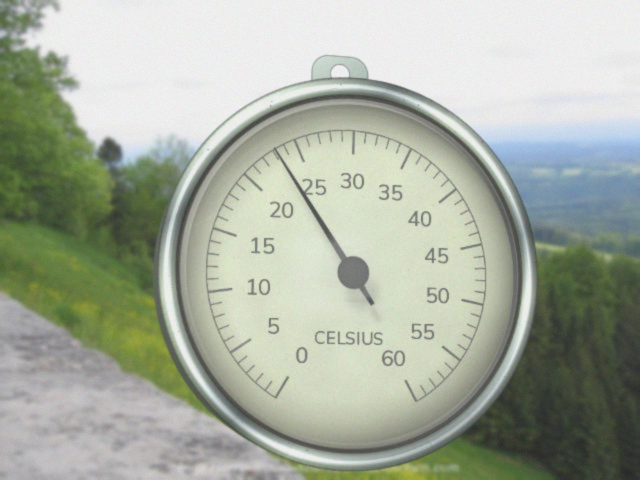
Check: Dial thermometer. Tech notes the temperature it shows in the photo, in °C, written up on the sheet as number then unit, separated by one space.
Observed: 23 °C
